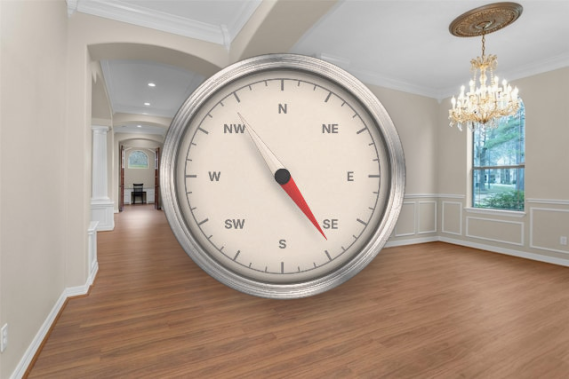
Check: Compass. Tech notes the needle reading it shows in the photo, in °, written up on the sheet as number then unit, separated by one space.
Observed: 145 °
